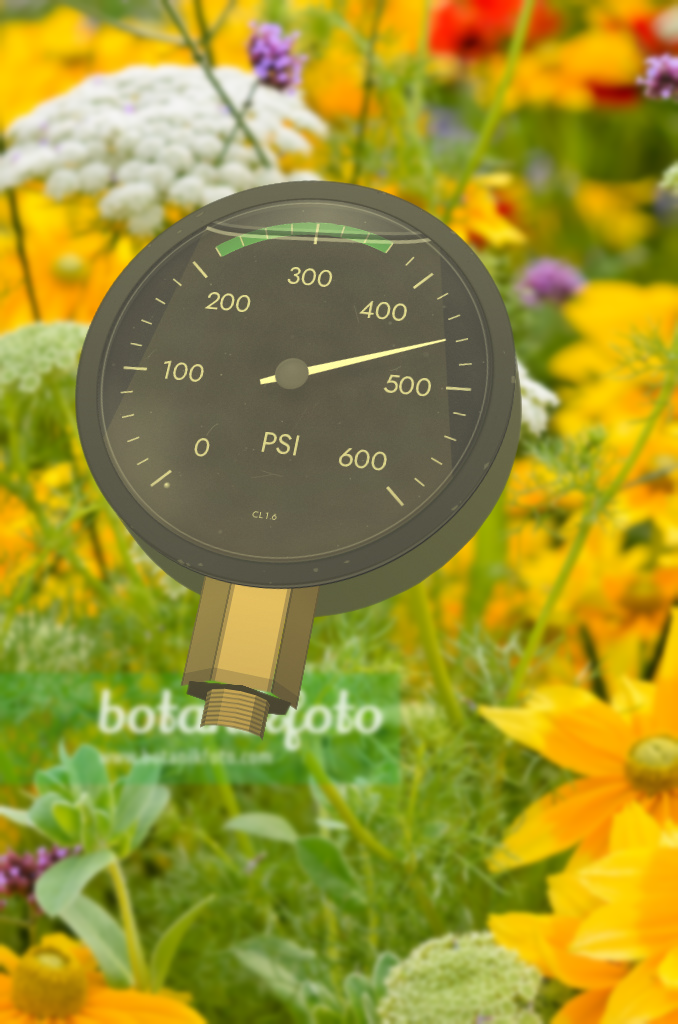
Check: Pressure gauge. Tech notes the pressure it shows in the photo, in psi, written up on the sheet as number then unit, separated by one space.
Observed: 460 psi
